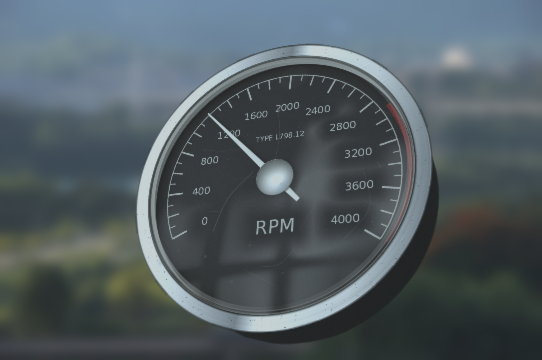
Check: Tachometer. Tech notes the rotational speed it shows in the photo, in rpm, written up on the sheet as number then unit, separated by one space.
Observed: 1200 rpm
